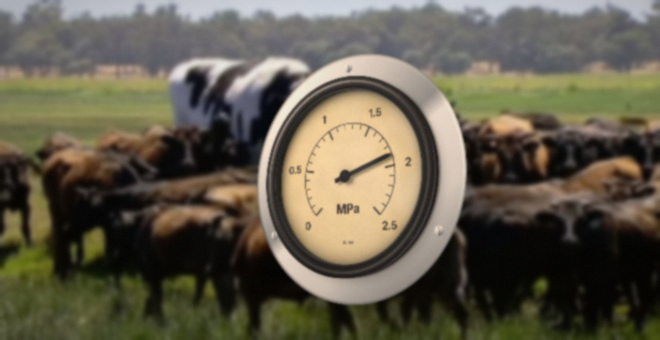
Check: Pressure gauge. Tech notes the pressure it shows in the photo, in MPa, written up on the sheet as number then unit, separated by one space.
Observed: 1.9 MPa
